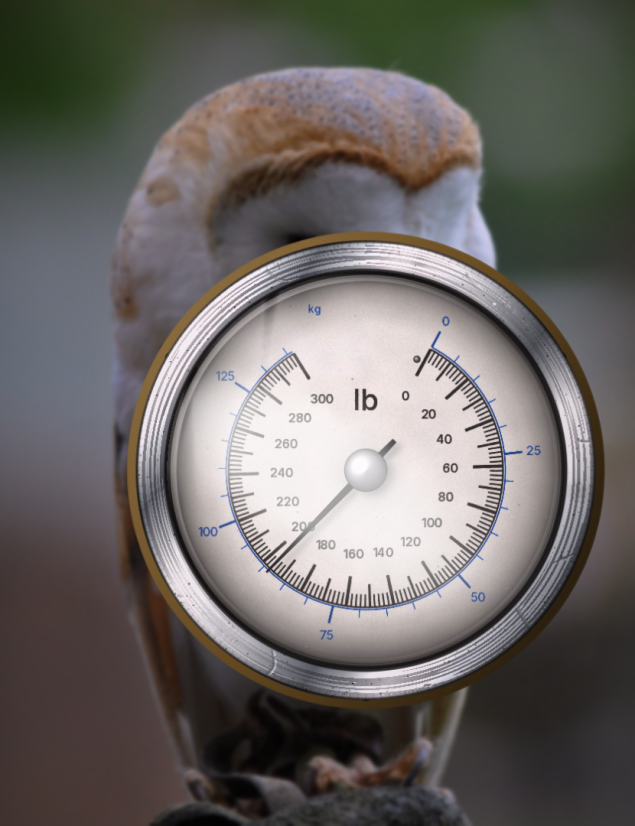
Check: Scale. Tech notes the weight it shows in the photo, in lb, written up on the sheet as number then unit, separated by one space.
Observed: 196 lb
